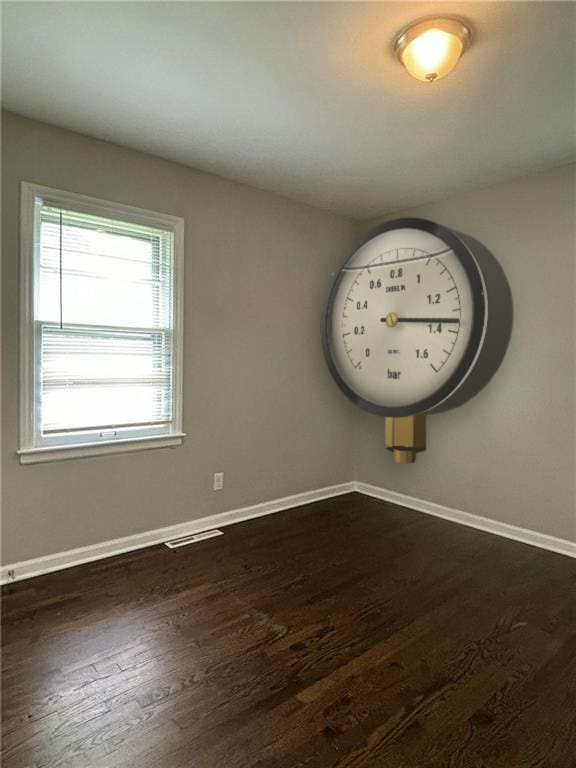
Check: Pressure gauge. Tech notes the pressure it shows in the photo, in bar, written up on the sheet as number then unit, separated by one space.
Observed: 1.35 bar
